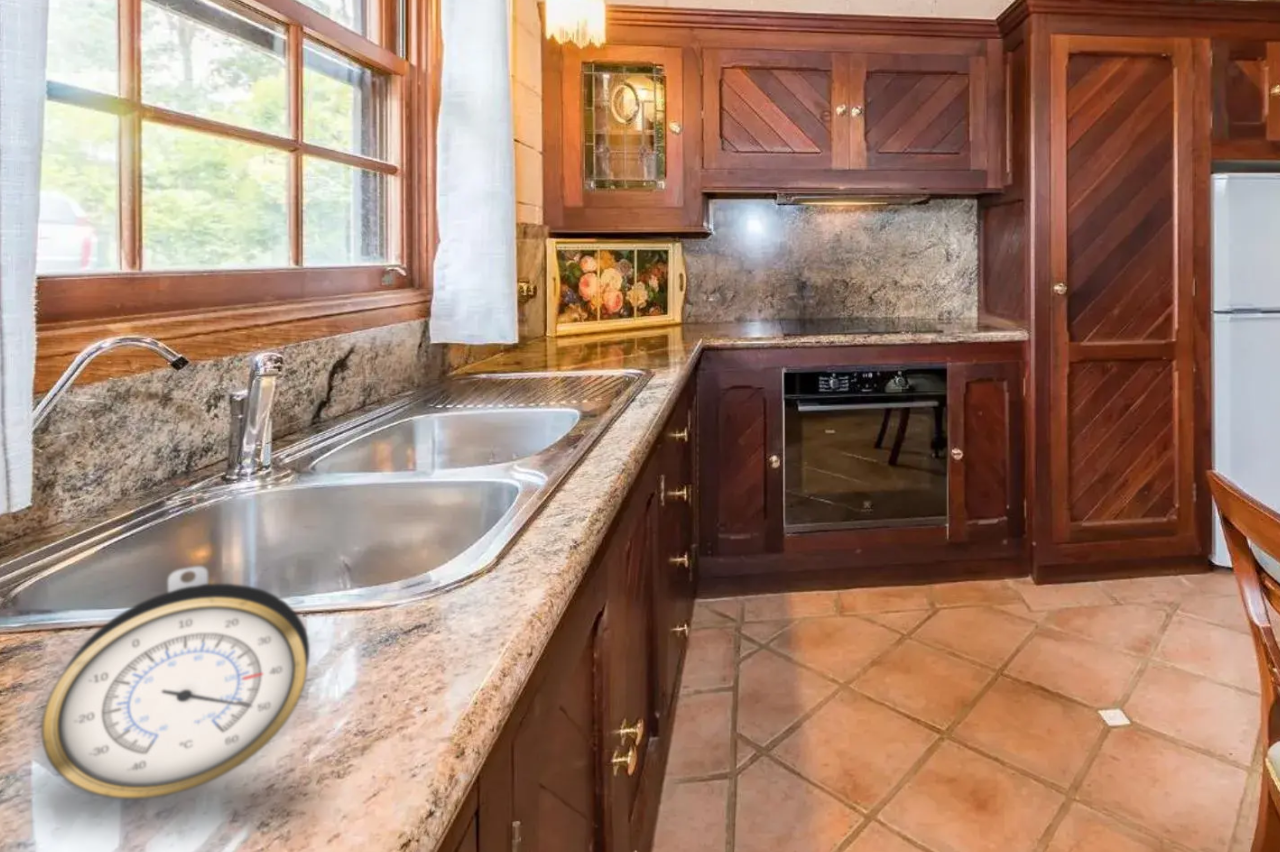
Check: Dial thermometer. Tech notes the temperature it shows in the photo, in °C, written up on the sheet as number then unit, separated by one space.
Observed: 50 °C
